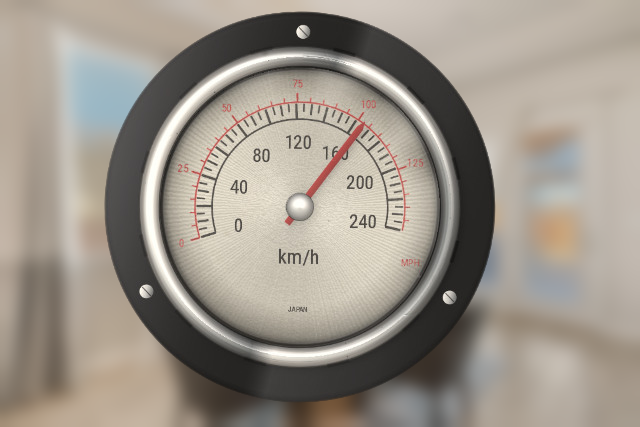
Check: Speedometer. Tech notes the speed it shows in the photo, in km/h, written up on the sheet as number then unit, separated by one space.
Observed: 165 km/h
